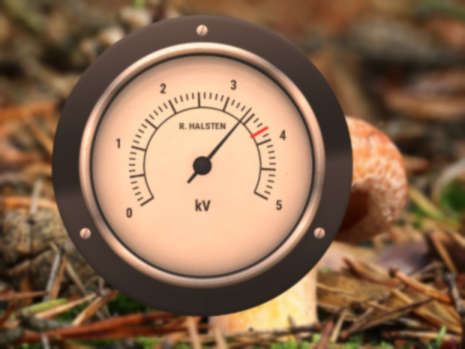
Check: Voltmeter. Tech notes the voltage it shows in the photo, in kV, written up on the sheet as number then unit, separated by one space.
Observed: 3.4 kV
